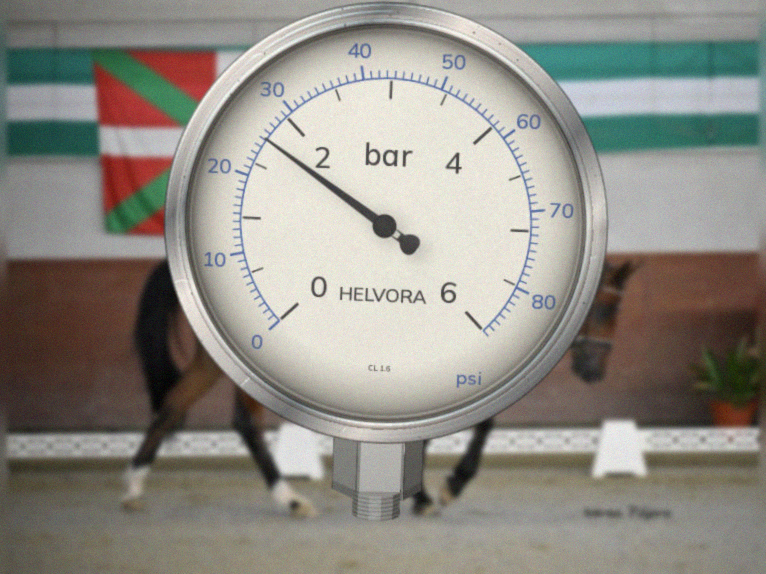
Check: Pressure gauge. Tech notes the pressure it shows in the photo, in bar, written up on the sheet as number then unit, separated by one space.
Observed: 1.75 bar
